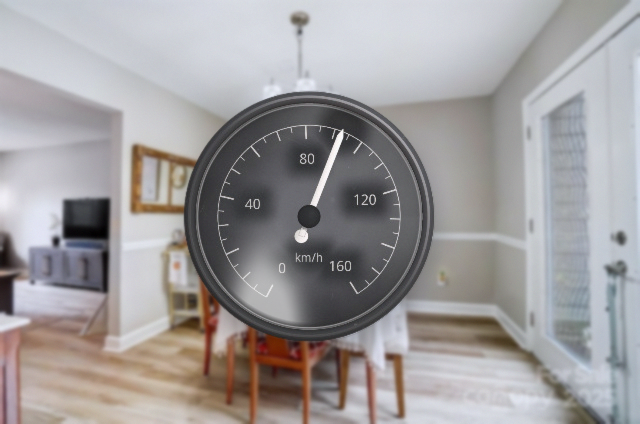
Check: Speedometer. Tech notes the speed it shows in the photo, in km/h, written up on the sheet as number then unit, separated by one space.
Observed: 92.5 km/h
